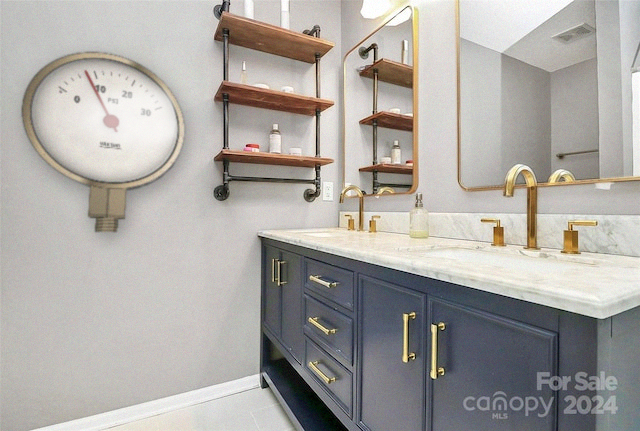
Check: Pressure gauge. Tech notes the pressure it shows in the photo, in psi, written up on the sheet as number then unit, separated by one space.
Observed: 8 psi
